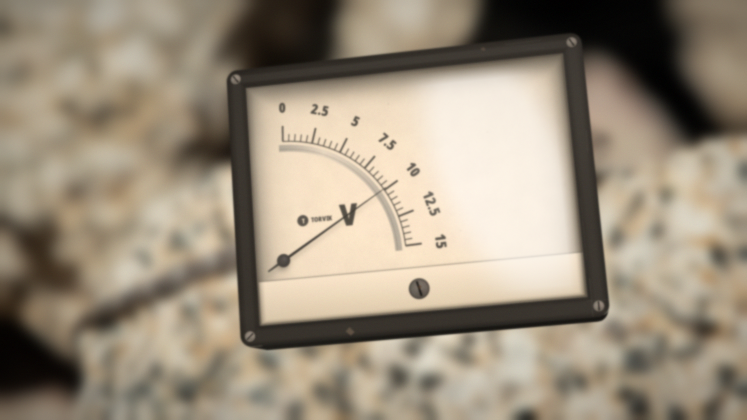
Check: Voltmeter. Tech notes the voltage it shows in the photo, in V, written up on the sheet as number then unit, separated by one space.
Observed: 10 V
